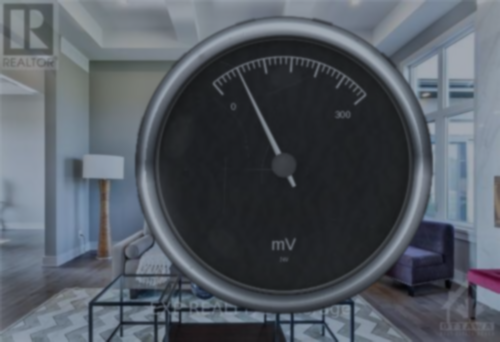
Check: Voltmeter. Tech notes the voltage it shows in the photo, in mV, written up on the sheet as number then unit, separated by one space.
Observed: 50 mV
